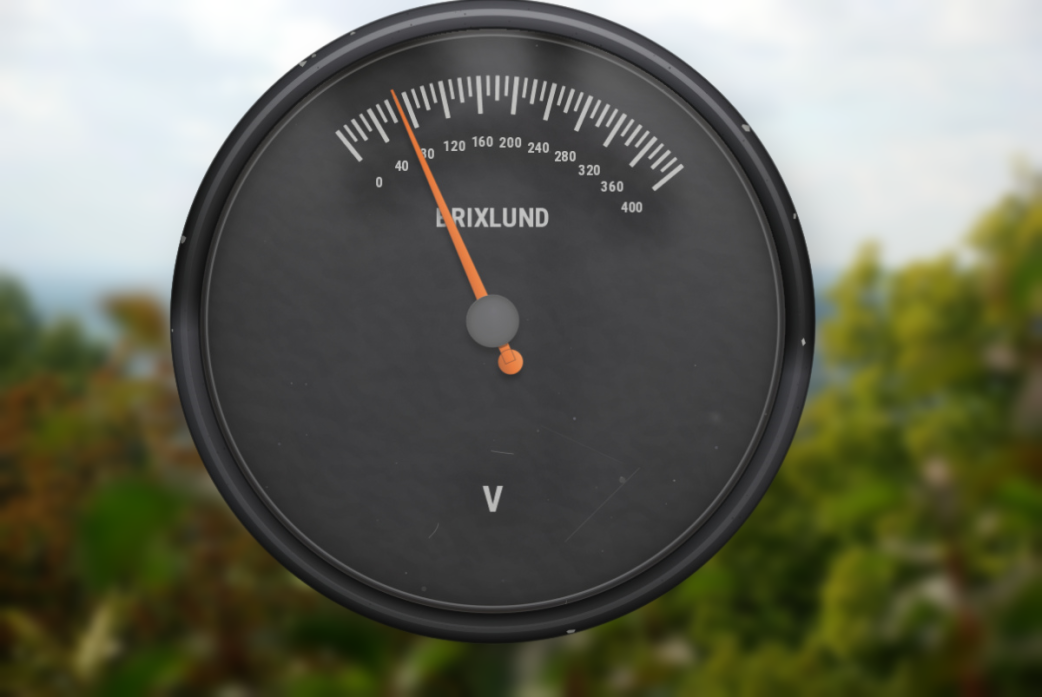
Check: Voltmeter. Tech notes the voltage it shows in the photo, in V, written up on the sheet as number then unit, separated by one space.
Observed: 70 V
